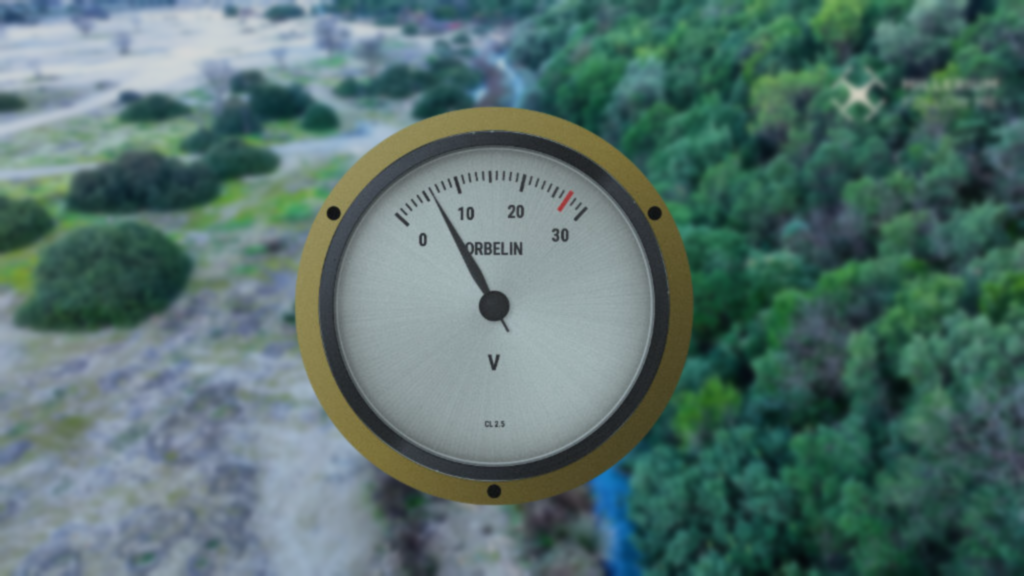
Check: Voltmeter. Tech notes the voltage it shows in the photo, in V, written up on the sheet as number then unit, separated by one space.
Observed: 6 V
